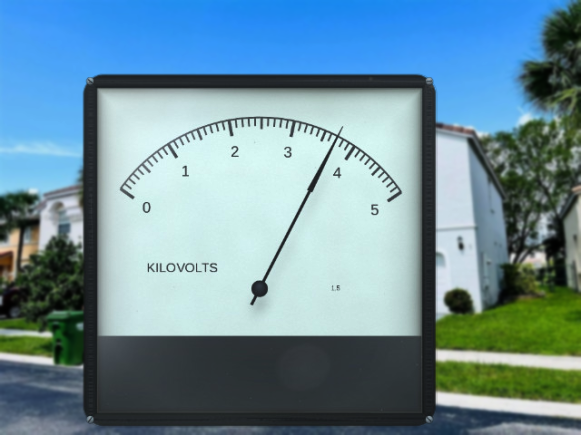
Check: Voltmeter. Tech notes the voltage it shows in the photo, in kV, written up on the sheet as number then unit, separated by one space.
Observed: 3.7 kV
